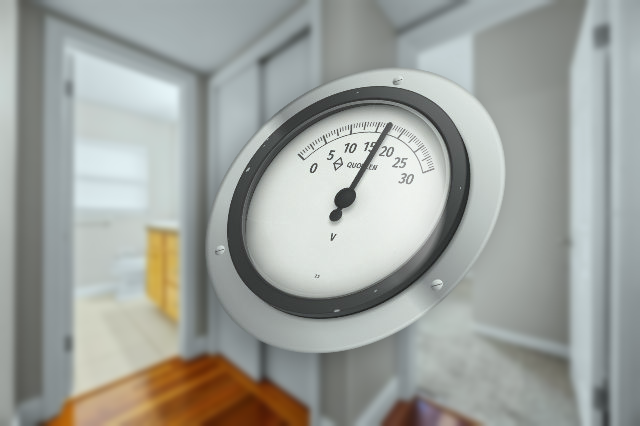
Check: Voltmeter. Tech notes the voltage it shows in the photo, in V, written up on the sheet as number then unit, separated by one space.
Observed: 17.5 V
